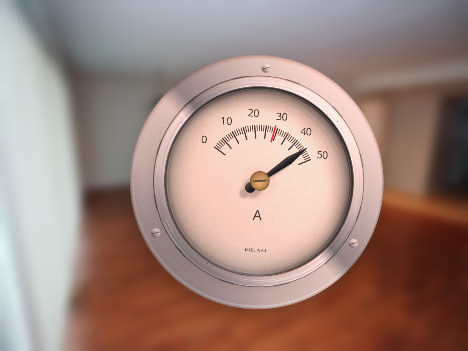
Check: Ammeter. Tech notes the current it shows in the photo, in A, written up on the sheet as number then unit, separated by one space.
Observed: 45 A
